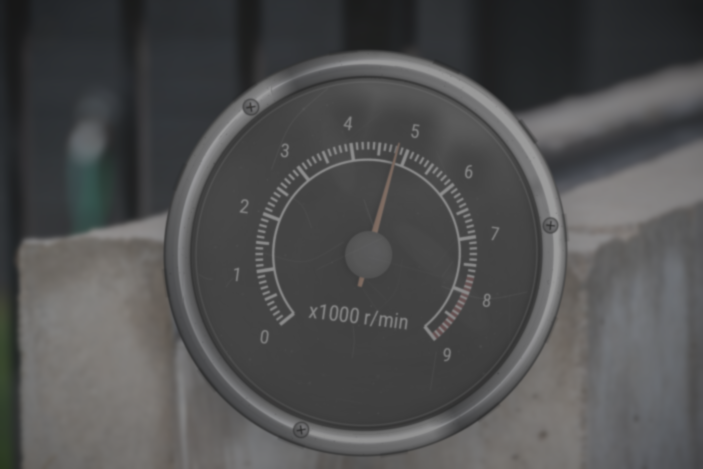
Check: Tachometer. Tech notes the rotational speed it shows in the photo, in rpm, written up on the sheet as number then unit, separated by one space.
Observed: 4800 rpm
